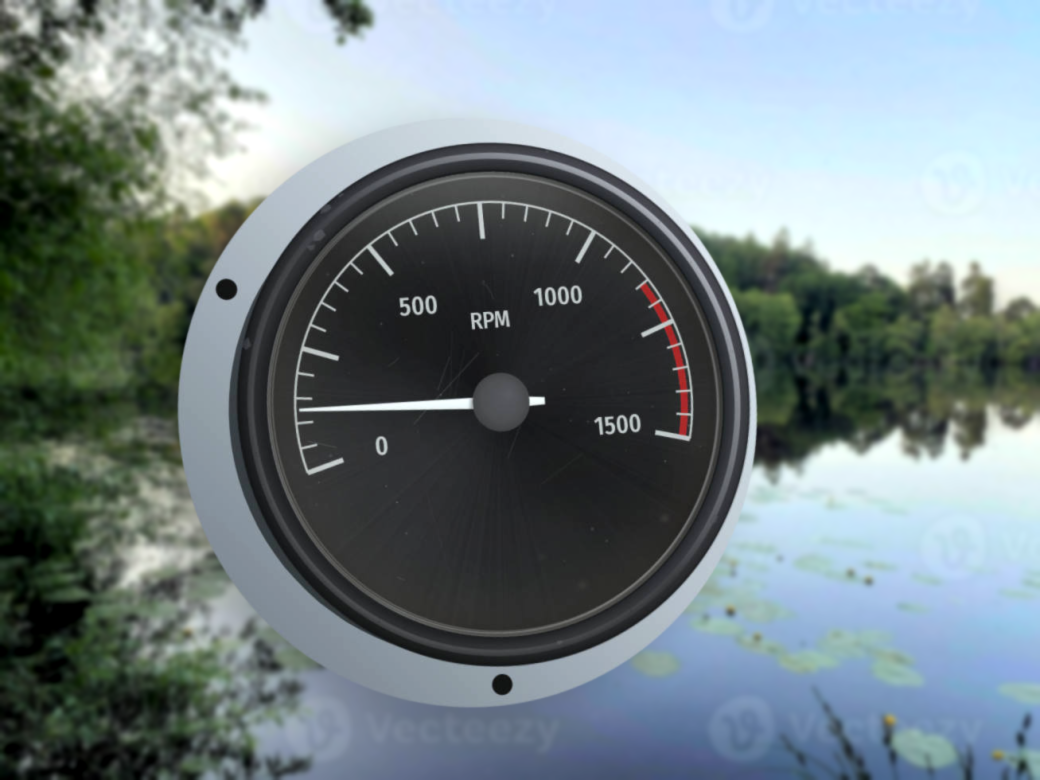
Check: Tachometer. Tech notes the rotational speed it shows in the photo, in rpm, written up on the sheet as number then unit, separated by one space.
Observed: 125 rpm
